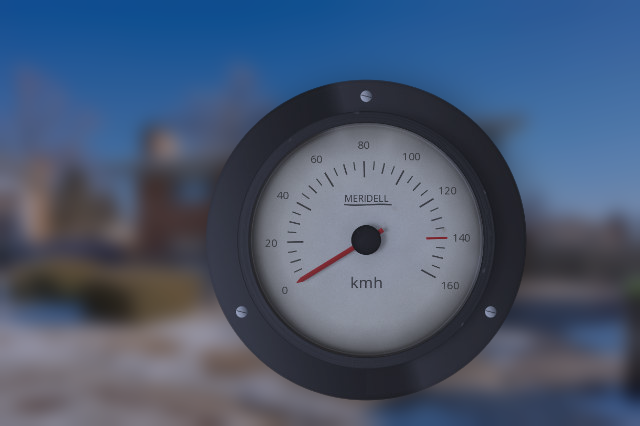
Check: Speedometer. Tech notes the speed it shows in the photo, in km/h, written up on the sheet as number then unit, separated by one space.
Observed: 0 km/h
